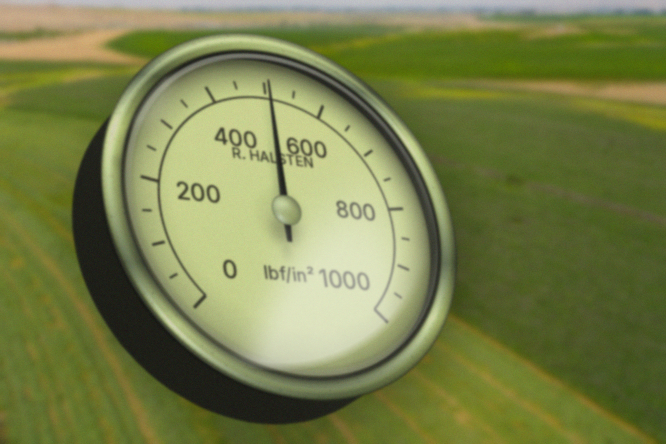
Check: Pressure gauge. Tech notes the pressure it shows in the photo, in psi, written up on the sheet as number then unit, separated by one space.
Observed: 500 psi
